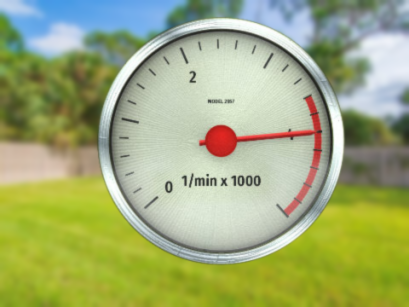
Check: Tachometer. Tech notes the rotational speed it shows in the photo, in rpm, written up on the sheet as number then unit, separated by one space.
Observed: 4000 rpm
